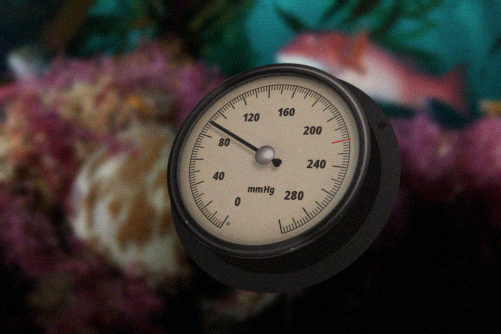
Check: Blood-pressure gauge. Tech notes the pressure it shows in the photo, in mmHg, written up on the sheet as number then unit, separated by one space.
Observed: 90 mmHg
